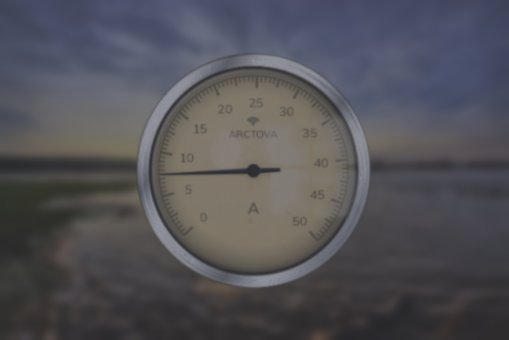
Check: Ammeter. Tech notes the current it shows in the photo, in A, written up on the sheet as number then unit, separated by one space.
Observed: 7.5 A
